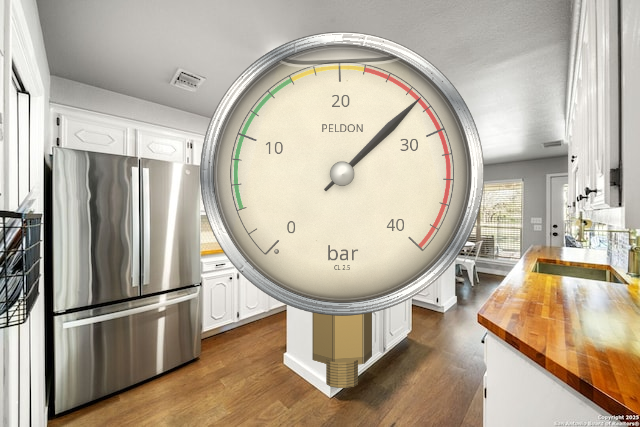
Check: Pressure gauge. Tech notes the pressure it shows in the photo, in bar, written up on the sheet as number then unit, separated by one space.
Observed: 27 bar
